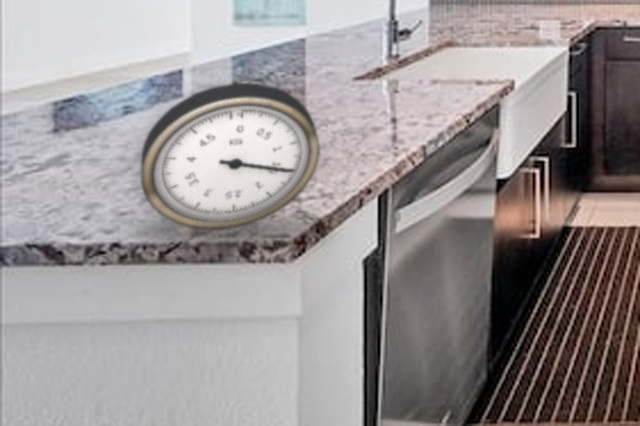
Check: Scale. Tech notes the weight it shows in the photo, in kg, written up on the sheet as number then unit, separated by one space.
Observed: 1.5 kg
